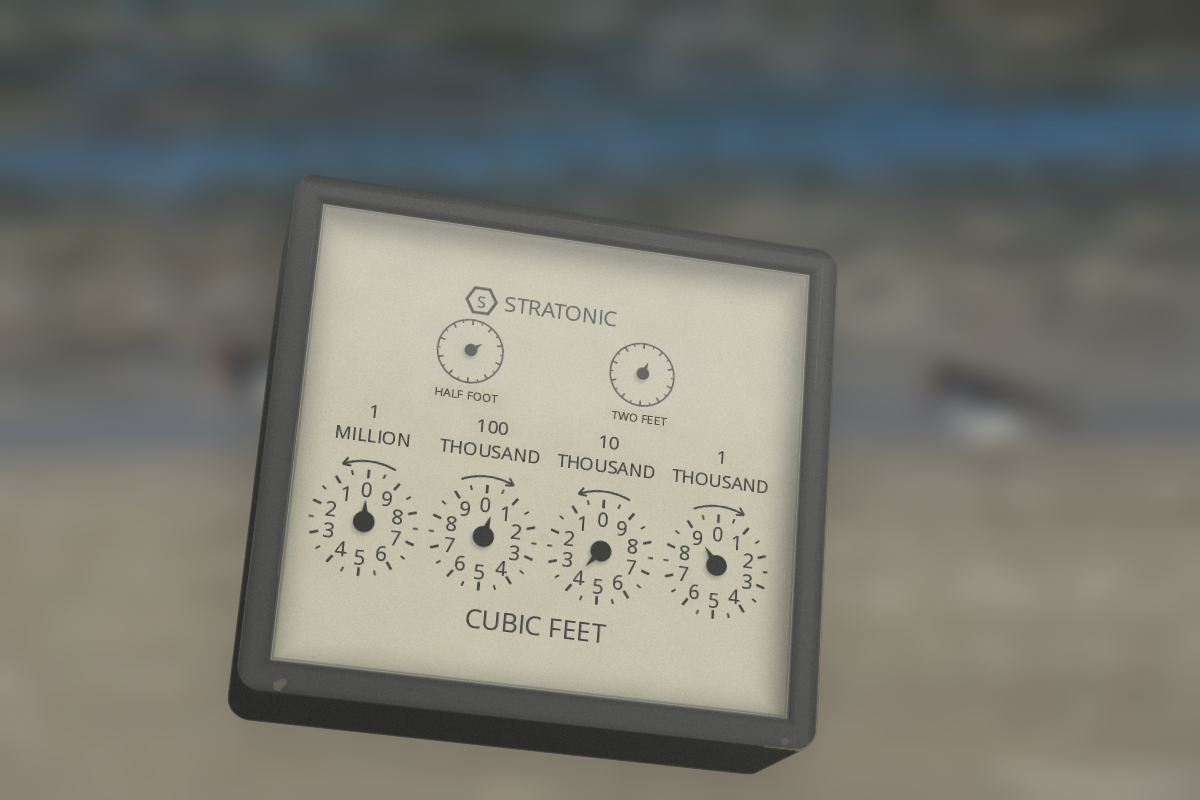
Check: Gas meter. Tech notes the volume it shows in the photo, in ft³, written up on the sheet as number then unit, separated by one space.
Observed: 3900 ft³
